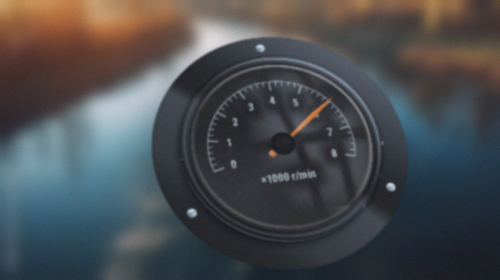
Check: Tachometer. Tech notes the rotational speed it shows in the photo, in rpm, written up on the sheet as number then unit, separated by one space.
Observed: 6000 rpm
